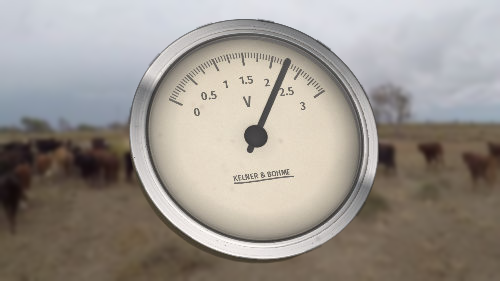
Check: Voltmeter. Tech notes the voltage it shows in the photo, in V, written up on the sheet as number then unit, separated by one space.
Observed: 2.25 V
